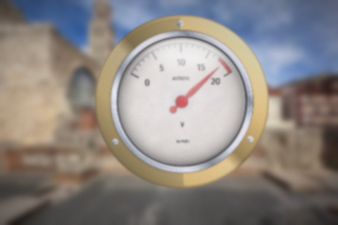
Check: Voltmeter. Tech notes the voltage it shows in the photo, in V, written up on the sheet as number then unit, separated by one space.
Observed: 18 V
